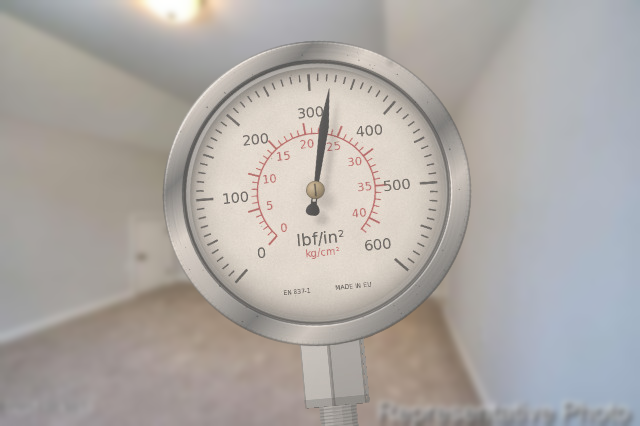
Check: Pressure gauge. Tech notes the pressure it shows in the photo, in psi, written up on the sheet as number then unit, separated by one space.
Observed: 325 psi
